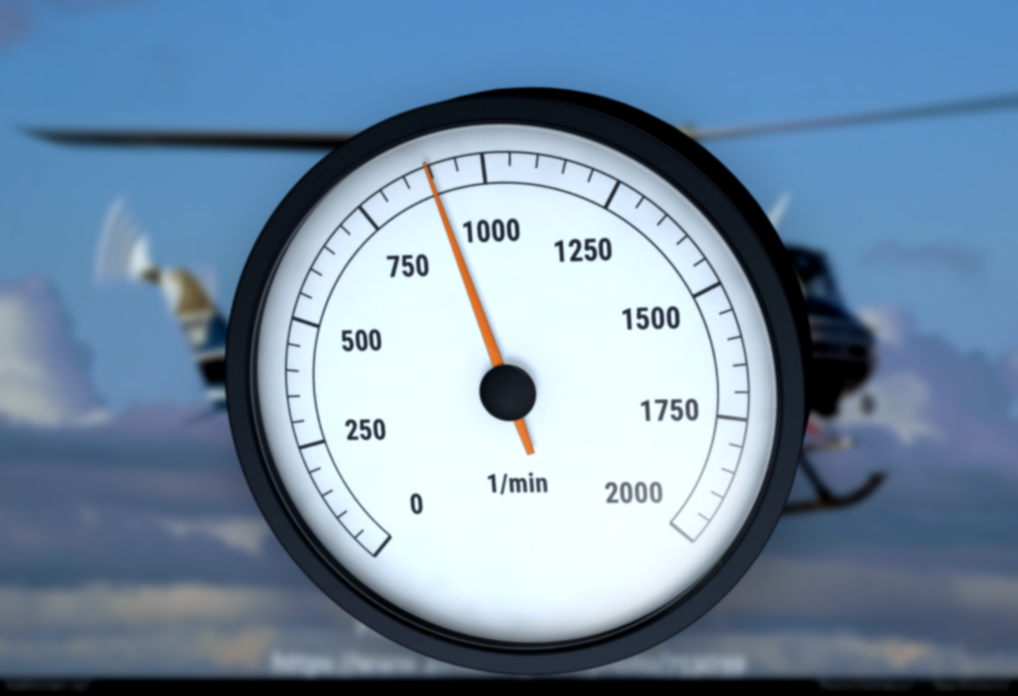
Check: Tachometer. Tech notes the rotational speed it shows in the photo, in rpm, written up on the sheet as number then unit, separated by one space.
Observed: 900 rpm
